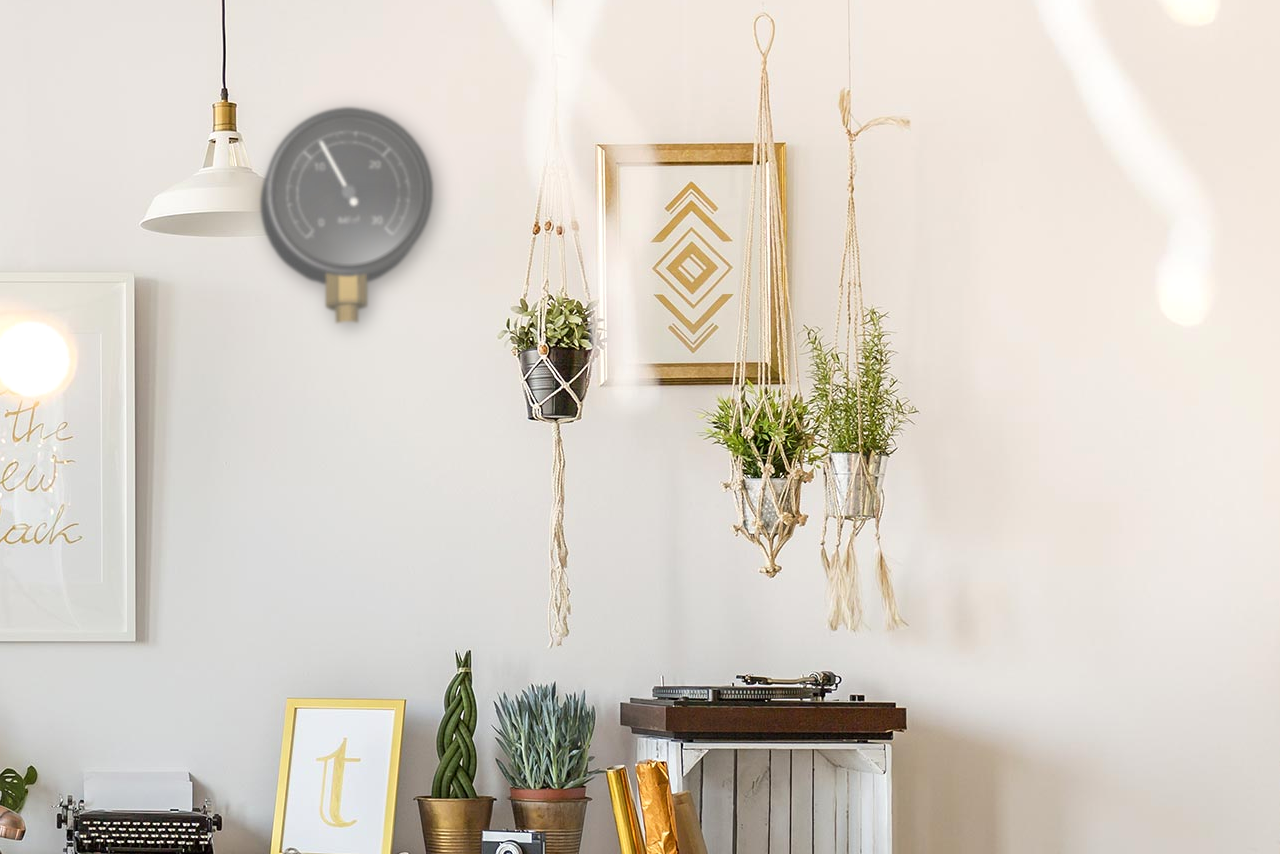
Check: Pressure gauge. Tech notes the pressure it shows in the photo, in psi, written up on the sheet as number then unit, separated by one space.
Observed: 12 psi
